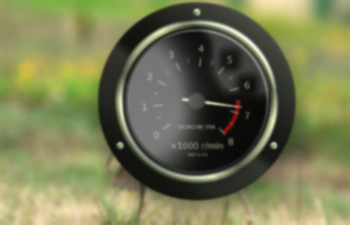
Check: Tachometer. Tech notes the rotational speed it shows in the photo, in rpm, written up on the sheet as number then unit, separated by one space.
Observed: 6750 rpm
